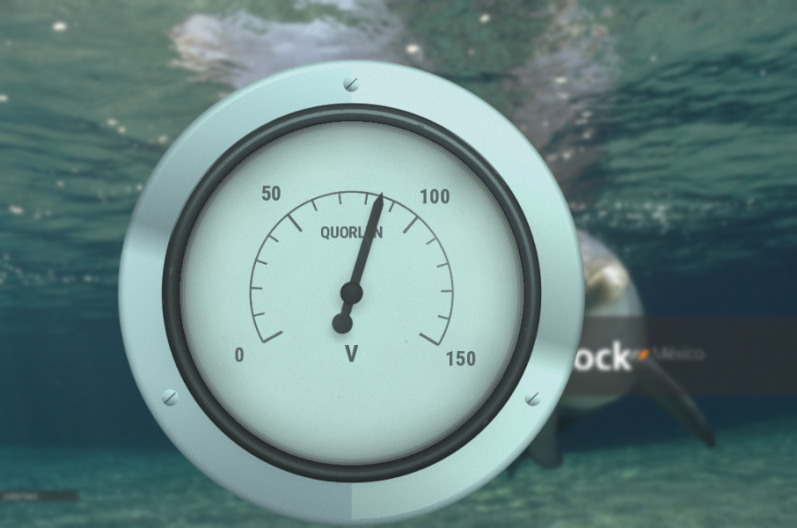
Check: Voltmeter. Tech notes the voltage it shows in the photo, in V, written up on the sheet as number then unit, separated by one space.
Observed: 85 V
